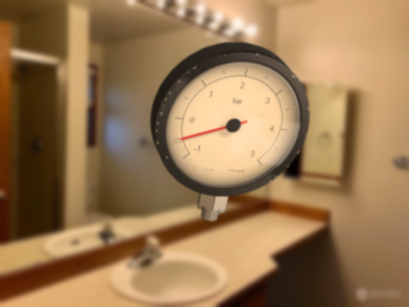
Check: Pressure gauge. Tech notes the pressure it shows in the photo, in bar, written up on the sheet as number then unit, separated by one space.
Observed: -0.5 bar
